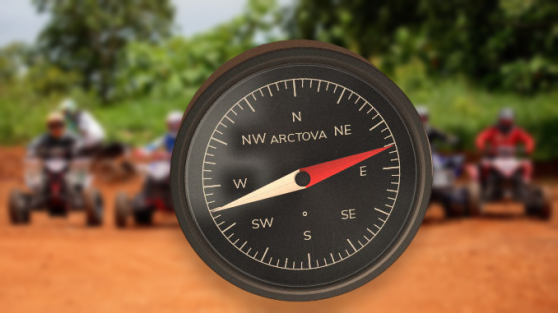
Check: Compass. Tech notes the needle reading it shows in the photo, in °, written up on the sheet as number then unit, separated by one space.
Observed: 75 °
